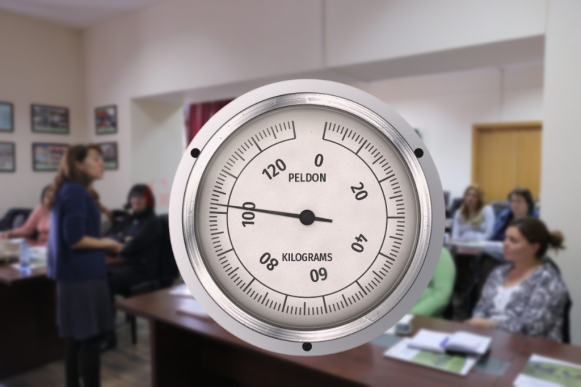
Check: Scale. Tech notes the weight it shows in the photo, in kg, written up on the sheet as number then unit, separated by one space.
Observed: 102 kg
